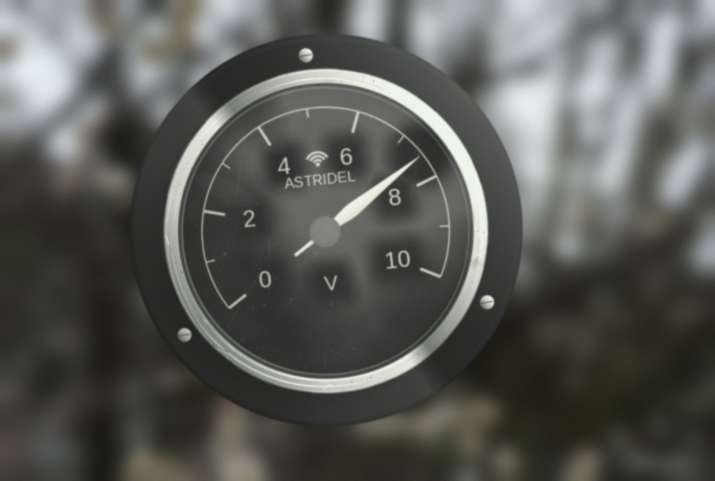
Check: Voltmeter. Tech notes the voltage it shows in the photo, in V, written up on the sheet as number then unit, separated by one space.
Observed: 7.5 V
